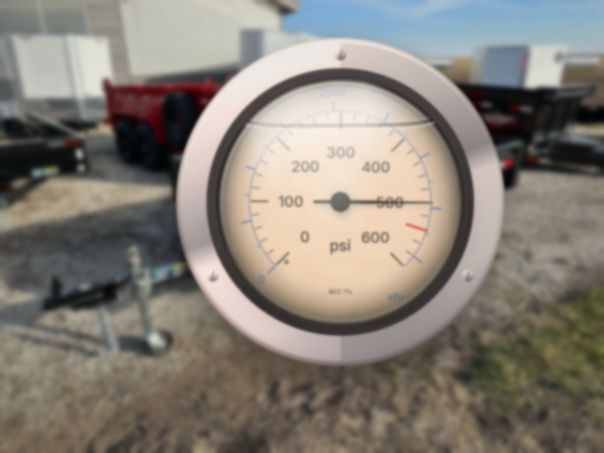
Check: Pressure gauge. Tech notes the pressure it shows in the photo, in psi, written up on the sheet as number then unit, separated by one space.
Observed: 500 psi
